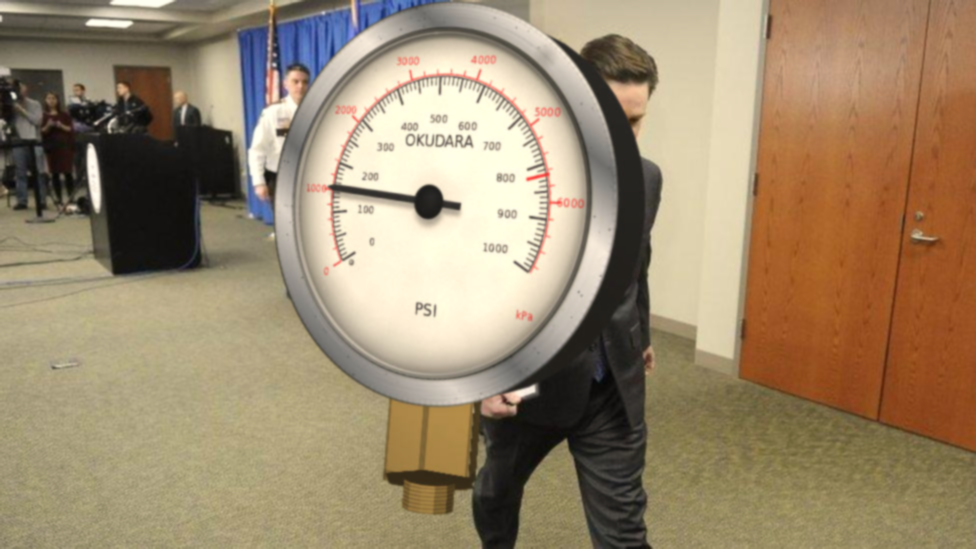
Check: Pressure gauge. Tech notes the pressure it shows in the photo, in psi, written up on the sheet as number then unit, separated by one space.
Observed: 150 psi
